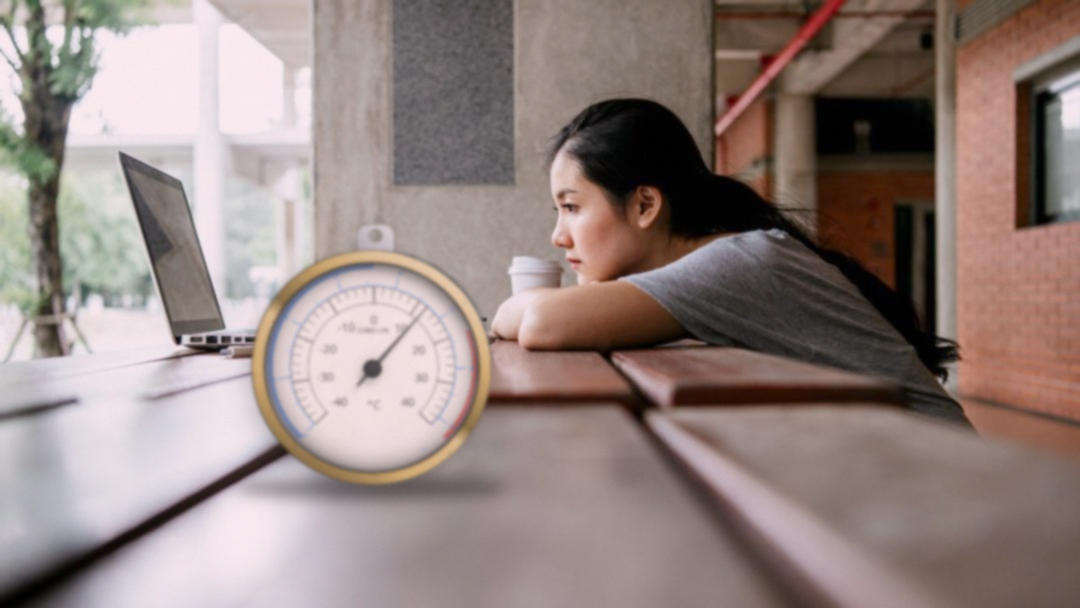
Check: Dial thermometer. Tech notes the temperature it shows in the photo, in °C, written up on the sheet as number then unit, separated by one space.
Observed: 12 °C
